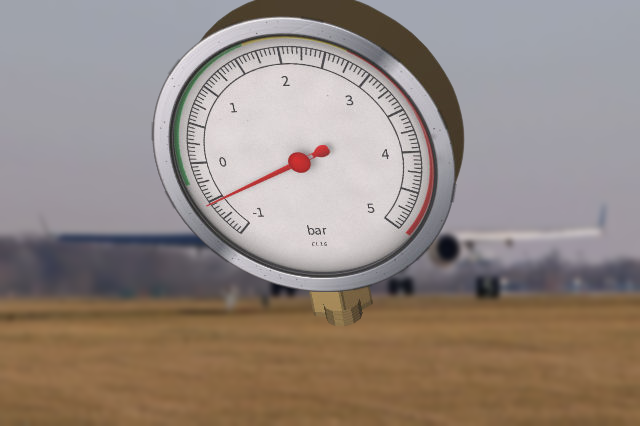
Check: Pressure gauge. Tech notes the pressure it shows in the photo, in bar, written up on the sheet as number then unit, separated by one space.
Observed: -0.5 bar
